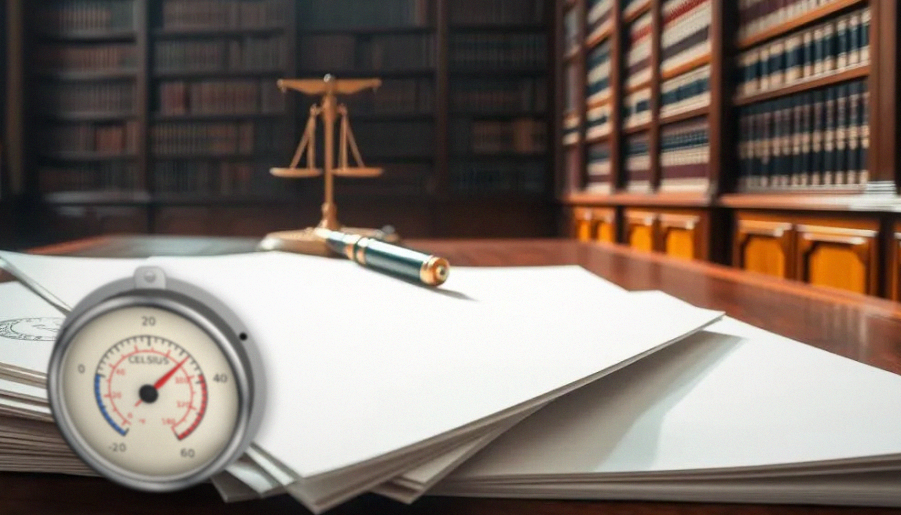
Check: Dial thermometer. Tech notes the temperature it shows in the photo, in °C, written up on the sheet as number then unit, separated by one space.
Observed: 32 °C
